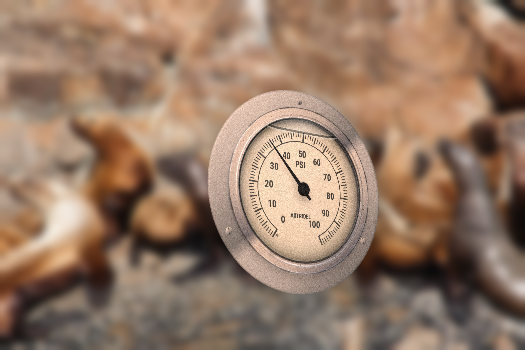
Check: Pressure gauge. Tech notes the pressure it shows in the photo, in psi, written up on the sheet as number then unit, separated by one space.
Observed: 35 psi
